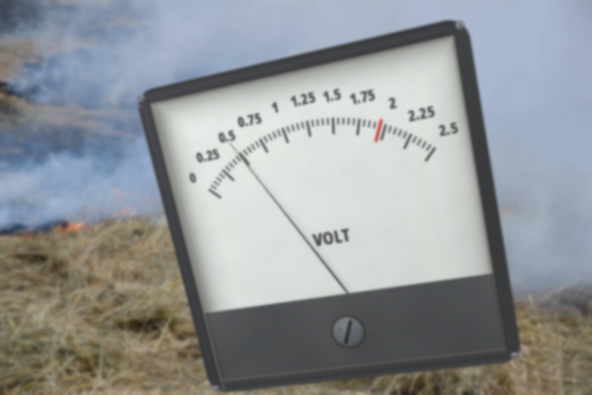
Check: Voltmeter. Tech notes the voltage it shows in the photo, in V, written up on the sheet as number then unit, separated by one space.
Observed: 0.5 V
